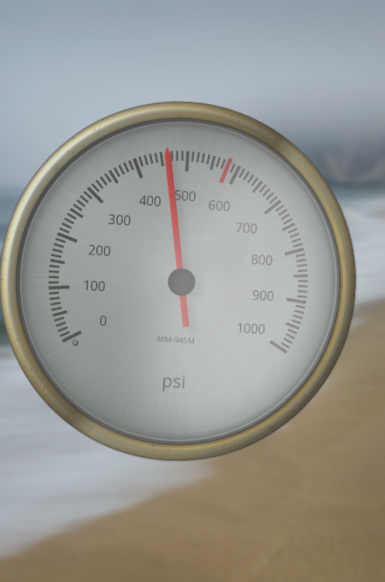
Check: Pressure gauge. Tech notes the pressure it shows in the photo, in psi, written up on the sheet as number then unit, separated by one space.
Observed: 460 psi
